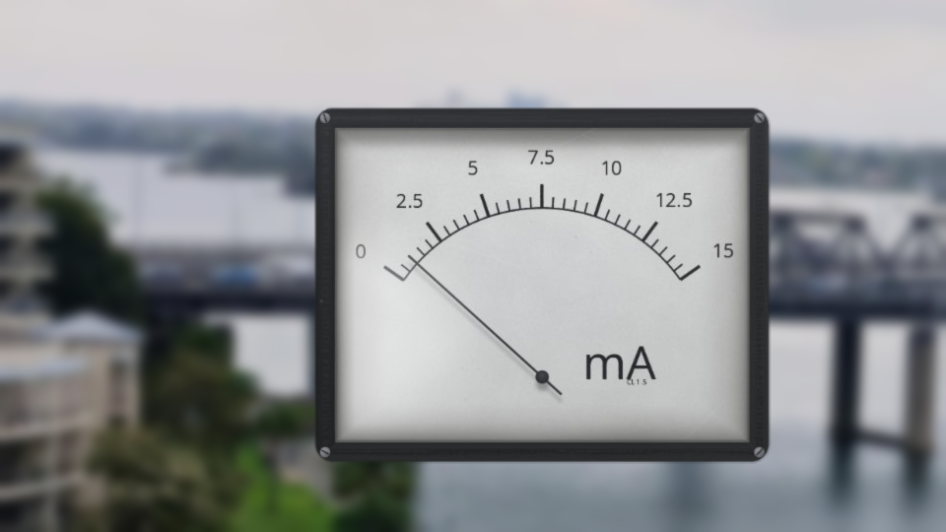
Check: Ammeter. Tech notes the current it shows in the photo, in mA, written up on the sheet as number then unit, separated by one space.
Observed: 1 mA
